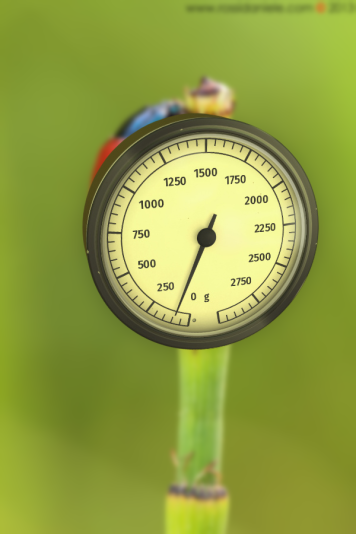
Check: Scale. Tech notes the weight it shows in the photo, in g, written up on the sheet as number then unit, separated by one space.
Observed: 100 g
